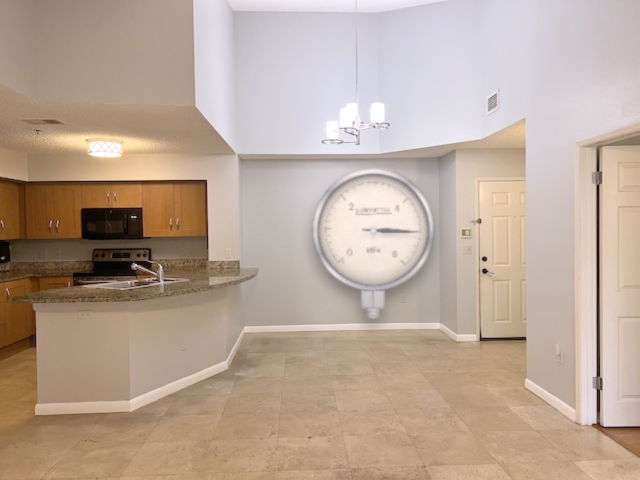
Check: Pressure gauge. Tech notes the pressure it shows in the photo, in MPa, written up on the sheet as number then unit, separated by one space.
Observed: 5 MPa
